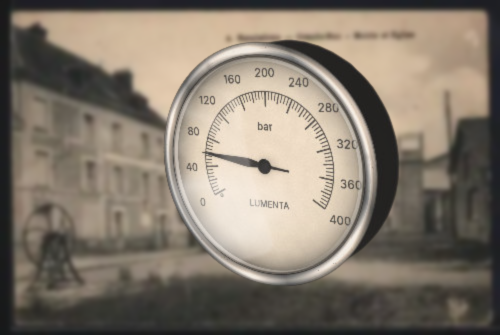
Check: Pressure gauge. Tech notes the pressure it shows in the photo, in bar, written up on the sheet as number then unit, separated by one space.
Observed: 60 bar
